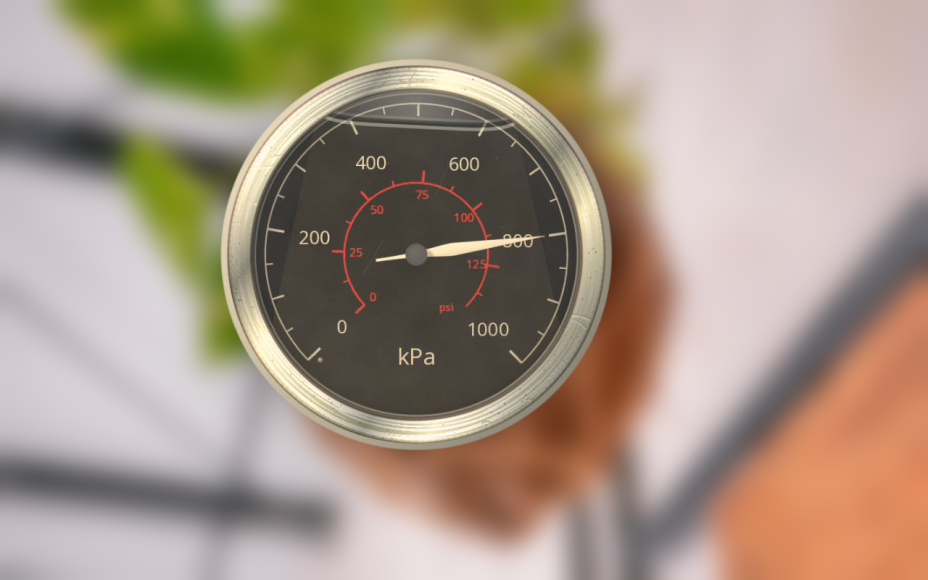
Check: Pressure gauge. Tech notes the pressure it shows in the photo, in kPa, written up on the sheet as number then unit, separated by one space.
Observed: 800 kPa
